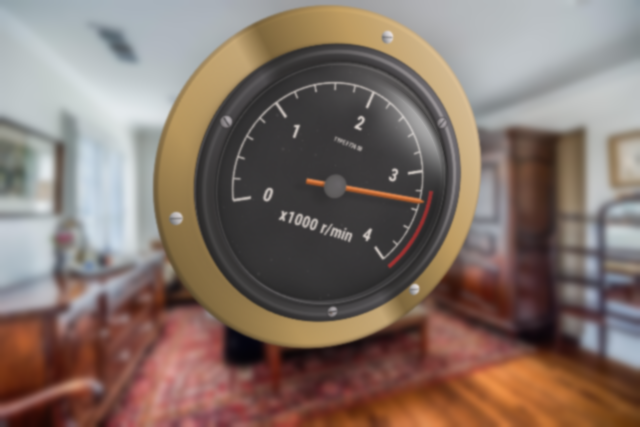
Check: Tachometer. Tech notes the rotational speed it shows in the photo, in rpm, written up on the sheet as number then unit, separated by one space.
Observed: 3300 rpm
